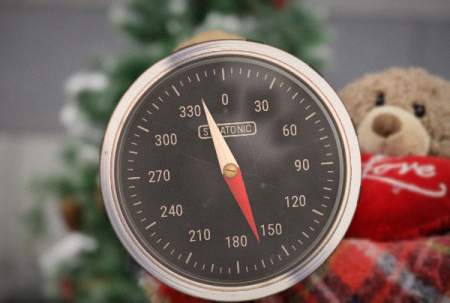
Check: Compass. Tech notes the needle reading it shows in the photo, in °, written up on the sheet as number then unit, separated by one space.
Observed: 162.5 °
